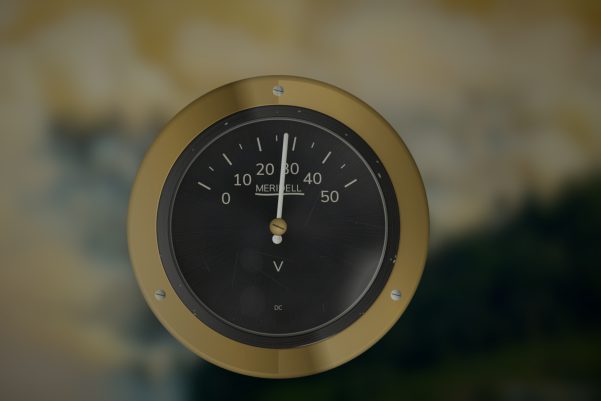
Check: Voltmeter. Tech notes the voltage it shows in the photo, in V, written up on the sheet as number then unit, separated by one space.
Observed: 27.5 V
